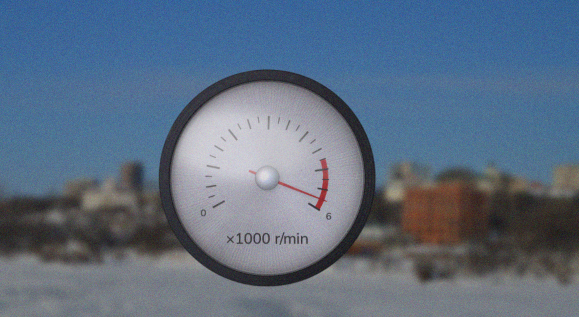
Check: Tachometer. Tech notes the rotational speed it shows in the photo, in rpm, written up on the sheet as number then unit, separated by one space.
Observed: 5750 rpm
